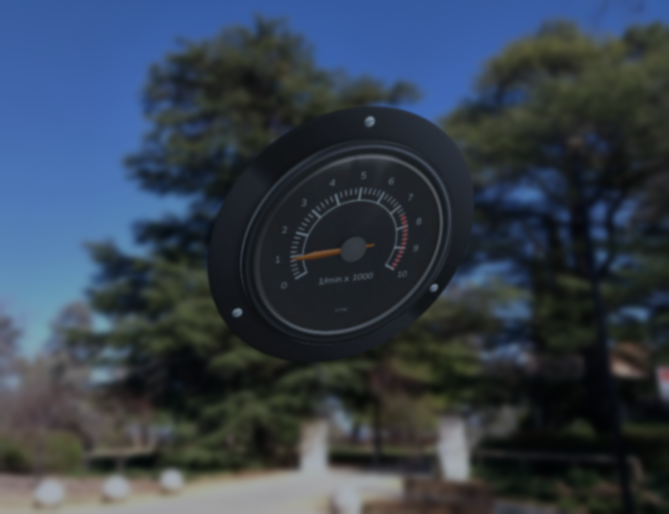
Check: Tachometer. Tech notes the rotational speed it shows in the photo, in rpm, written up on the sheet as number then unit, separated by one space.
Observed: 1000 rpm
